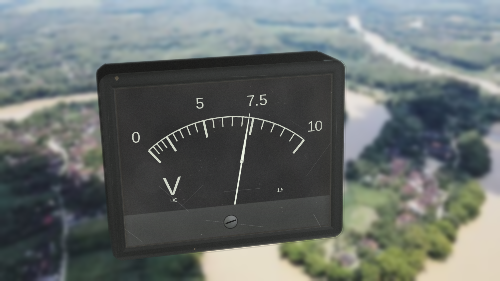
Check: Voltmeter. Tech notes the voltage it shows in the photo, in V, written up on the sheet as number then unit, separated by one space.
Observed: 7.25 V
